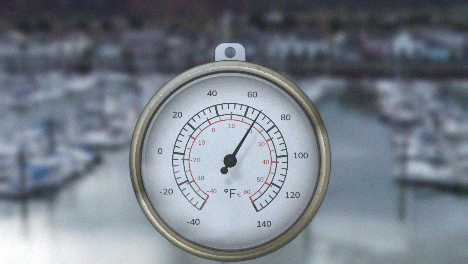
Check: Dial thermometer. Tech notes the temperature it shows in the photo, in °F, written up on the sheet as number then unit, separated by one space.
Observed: 68 °F
